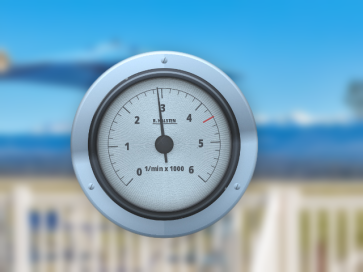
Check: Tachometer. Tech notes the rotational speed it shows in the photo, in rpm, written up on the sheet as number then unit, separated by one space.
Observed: 2900 rpm
